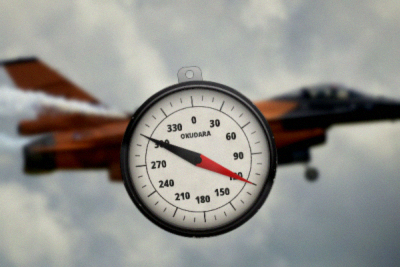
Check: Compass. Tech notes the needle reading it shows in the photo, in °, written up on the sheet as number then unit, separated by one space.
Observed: 120 °
